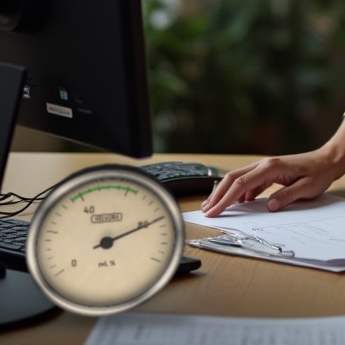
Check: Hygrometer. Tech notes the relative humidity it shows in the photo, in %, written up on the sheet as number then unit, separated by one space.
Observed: 80 %
